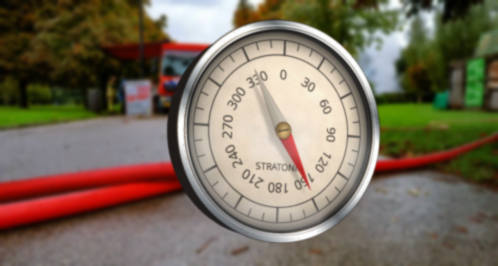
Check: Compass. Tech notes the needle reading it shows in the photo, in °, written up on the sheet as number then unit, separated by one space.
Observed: 150 °
